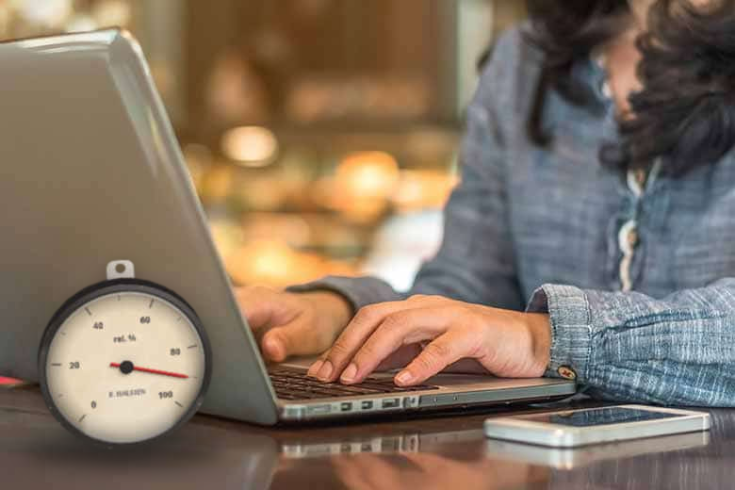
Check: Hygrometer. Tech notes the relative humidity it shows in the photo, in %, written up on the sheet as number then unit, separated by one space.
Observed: 90 %
